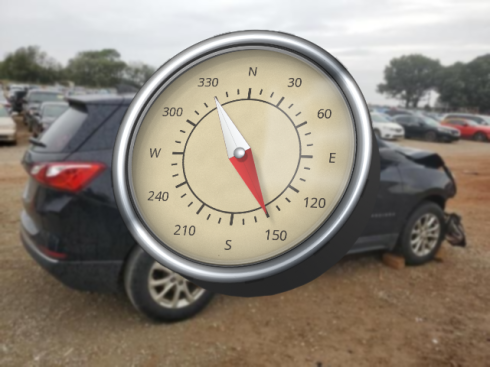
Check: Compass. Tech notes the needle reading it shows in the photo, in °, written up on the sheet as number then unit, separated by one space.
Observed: 150 °
